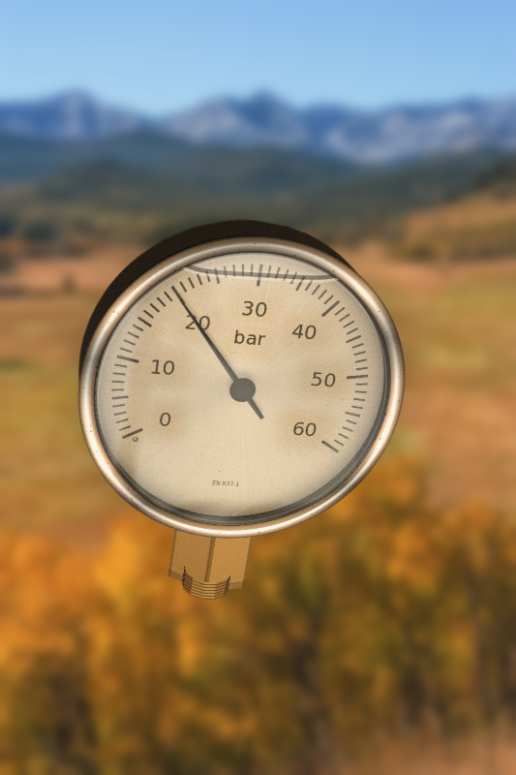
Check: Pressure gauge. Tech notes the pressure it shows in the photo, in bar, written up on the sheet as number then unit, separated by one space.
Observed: 20 bar
